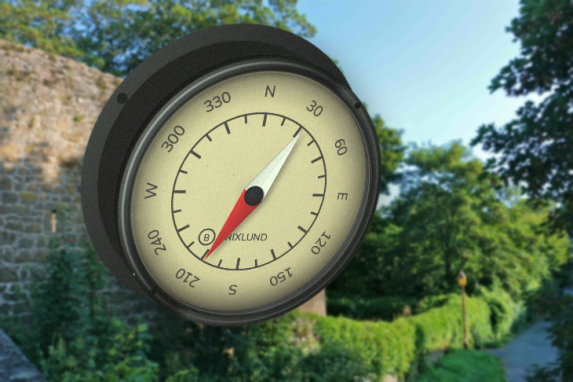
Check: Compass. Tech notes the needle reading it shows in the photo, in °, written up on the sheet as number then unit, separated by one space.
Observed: 210 °
